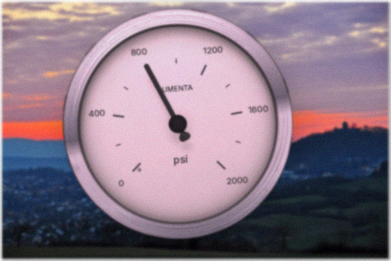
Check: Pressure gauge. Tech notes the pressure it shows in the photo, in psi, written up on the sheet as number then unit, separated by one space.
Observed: 800 psi
